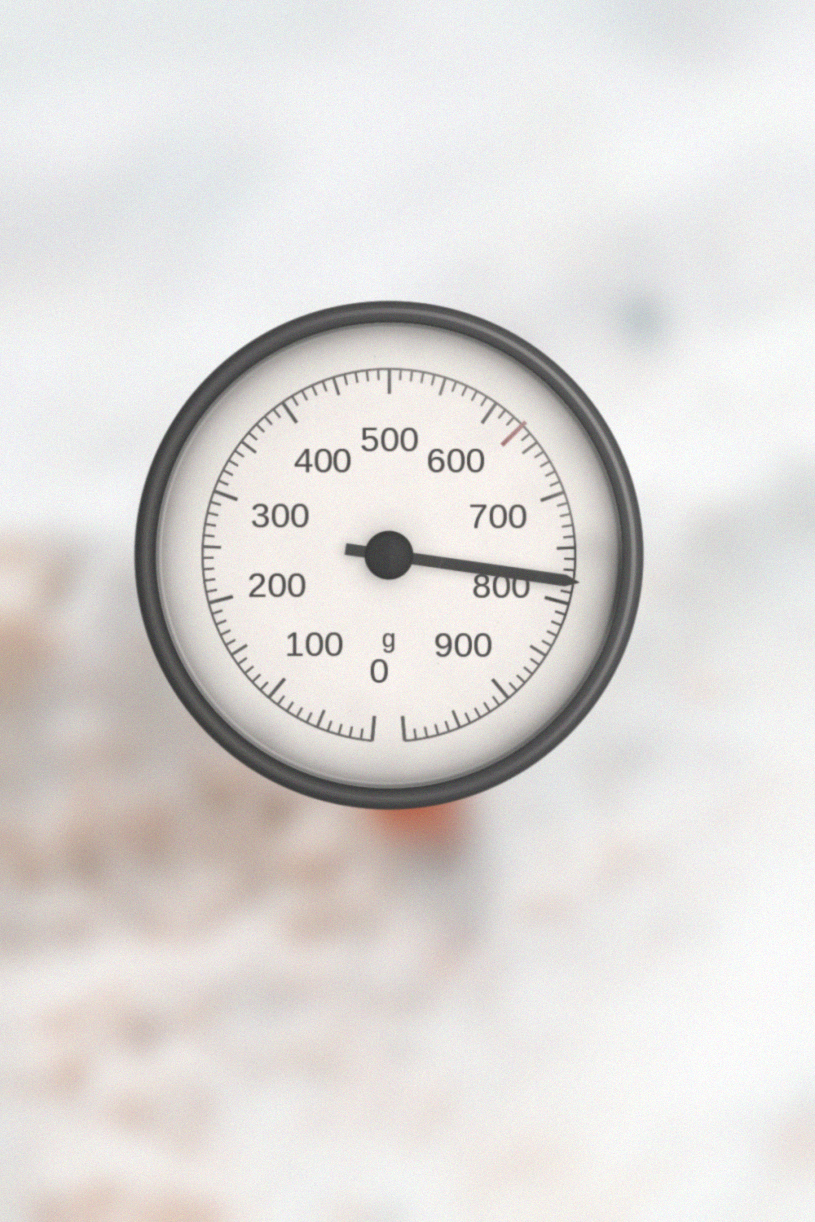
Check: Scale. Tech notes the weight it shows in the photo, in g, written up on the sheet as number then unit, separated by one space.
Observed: 780 g
